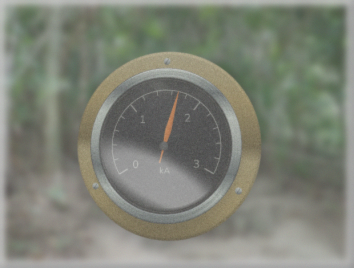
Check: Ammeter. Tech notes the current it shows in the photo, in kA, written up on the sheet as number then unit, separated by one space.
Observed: 1.7 kA
